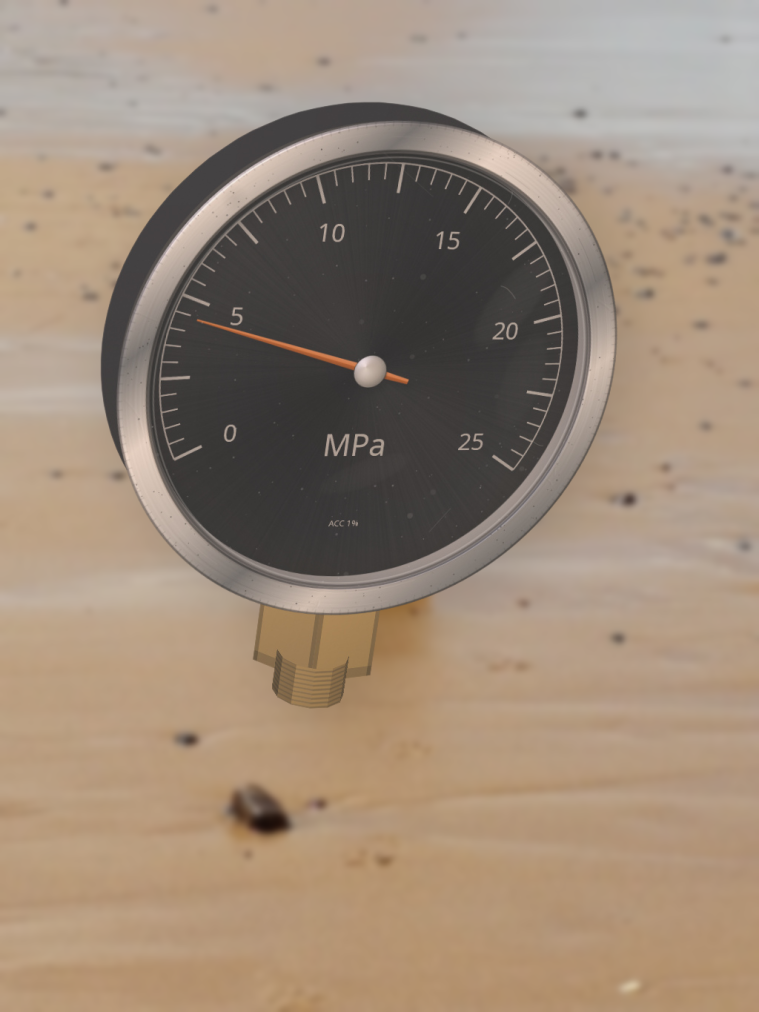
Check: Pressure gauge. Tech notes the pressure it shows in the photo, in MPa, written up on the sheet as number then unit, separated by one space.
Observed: 4.5 MPa
